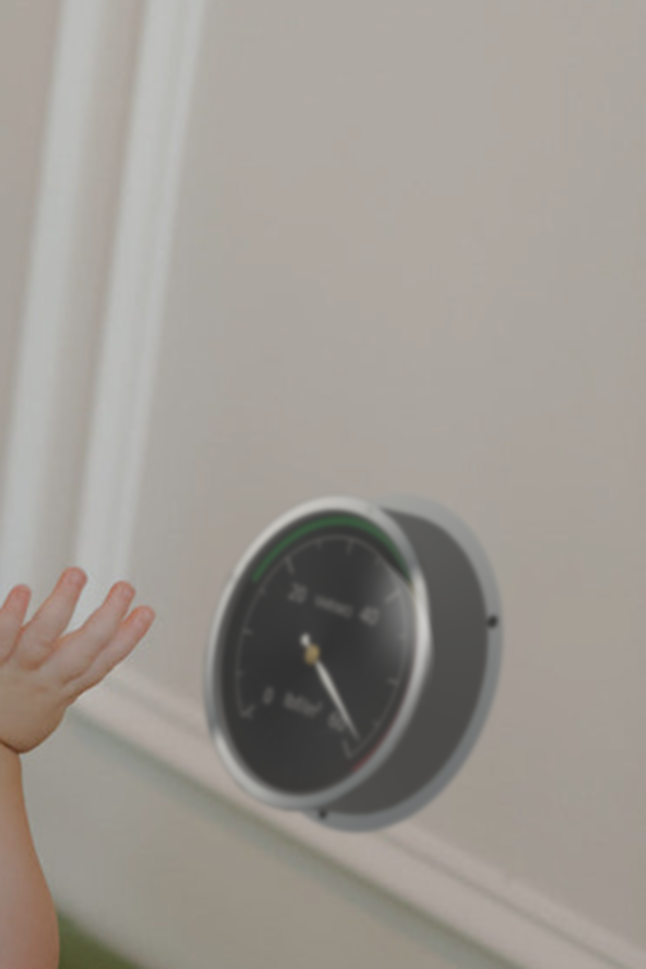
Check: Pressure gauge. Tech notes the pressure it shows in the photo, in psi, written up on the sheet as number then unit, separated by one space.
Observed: 57.5 psi
